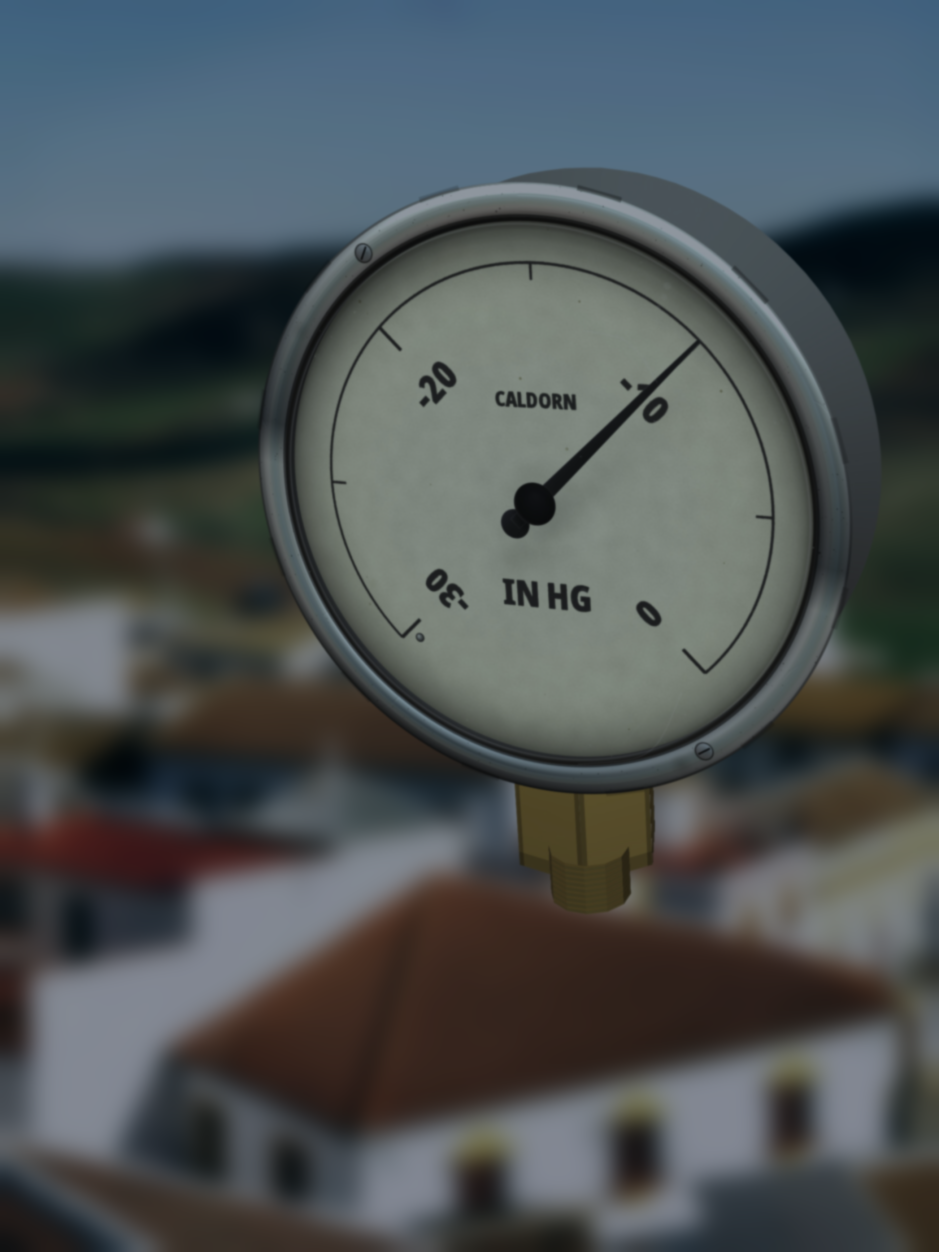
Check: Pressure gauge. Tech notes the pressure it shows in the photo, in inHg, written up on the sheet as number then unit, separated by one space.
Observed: -10 inHg
